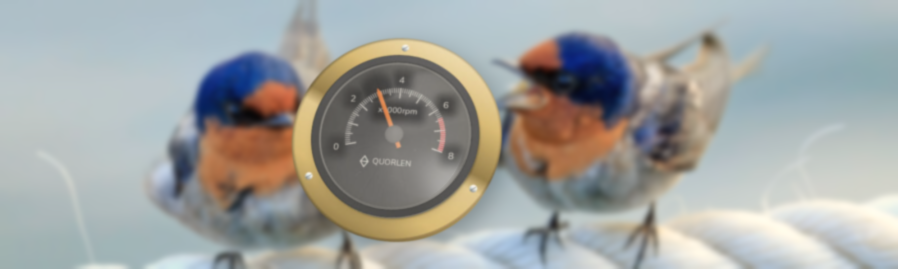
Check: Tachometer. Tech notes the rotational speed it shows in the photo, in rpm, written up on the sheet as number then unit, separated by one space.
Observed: 3000 rpm
